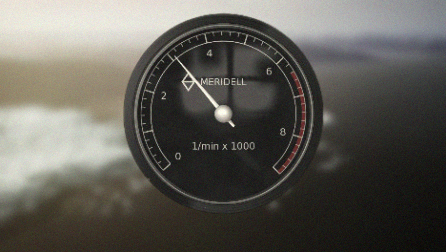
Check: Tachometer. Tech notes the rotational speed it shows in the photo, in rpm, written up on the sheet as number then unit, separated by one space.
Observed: 3100 rpm
